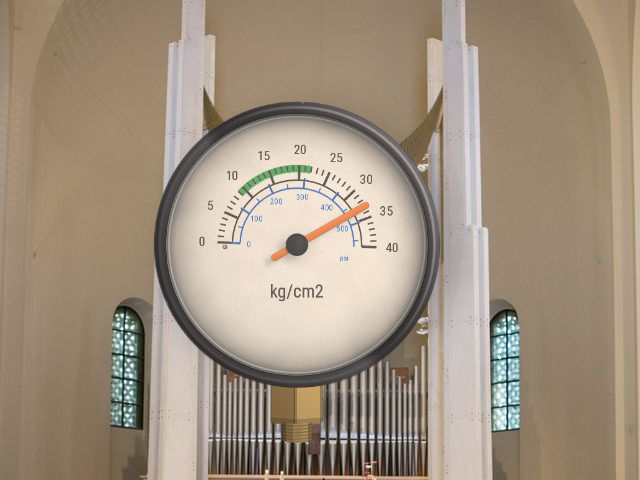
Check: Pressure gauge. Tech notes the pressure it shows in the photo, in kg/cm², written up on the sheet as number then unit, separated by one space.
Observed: 33 kg/cm²
